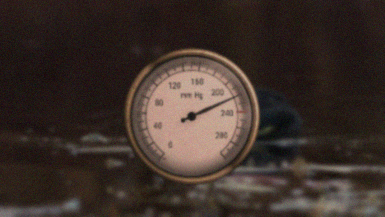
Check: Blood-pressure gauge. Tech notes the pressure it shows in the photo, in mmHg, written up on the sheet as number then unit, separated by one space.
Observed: 220 mmHg
